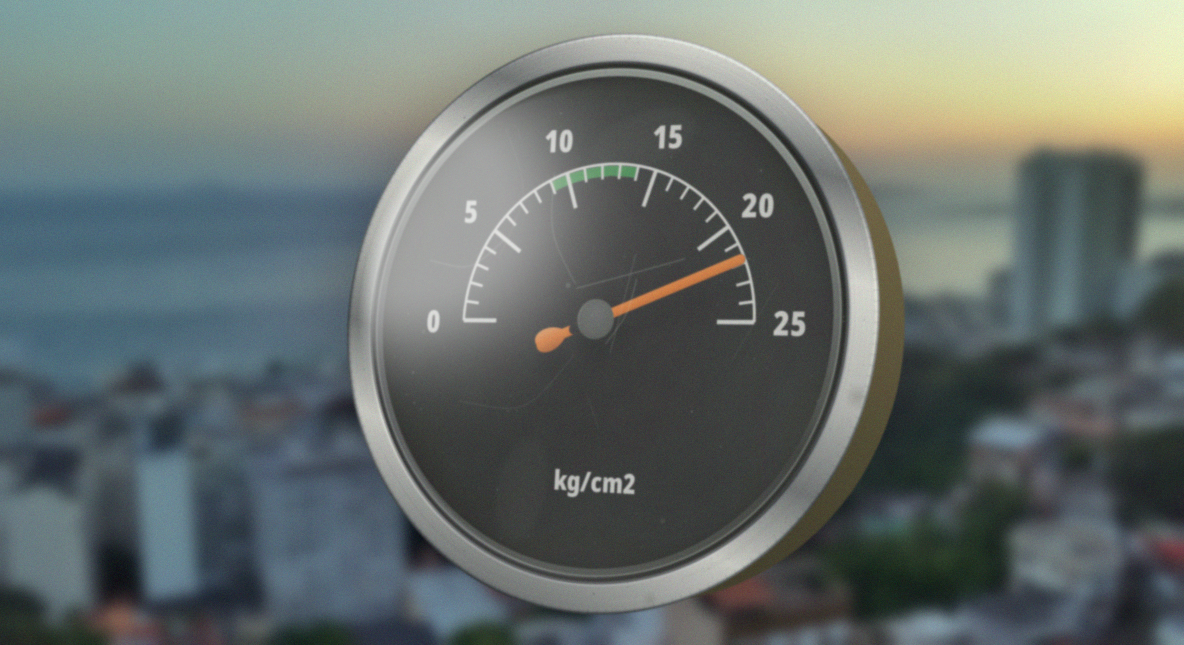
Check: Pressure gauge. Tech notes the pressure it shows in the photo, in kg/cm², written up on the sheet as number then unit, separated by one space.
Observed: 22 kg/cm²
